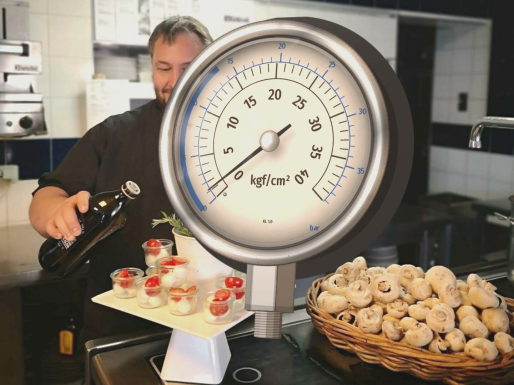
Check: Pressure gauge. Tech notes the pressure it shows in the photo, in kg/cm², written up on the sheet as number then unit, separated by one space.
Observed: 1 kg/cm²
